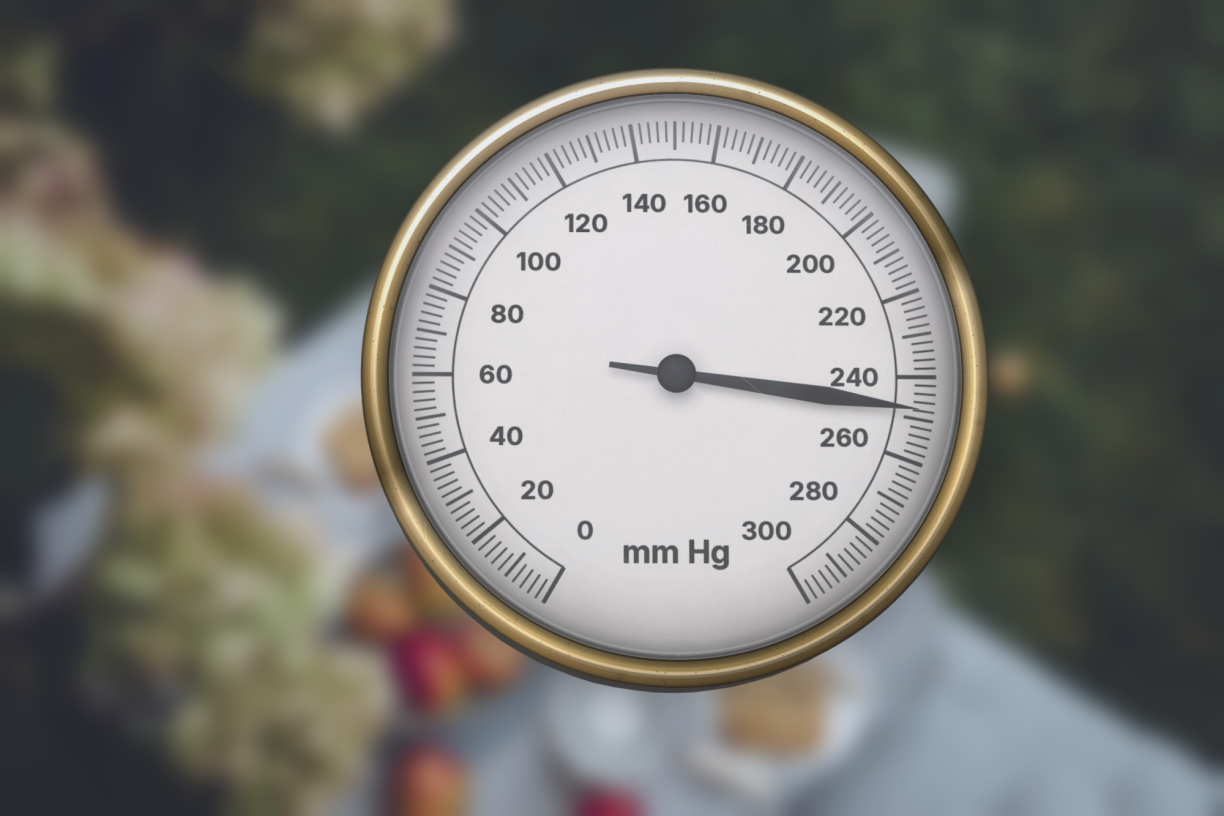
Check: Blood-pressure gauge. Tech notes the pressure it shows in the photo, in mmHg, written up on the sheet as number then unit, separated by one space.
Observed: 248 mmHg
